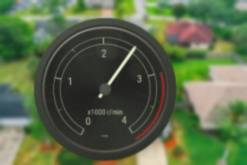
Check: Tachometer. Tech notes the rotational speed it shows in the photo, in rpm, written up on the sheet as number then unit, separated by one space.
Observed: 2500 rpm
